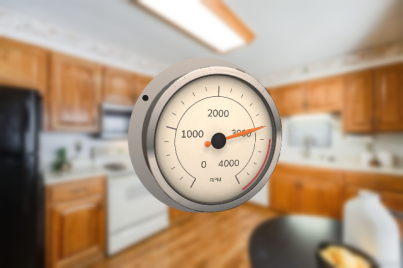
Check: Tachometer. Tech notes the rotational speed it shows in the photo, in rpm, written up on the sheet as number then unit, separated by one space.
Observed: 3000 rpm
